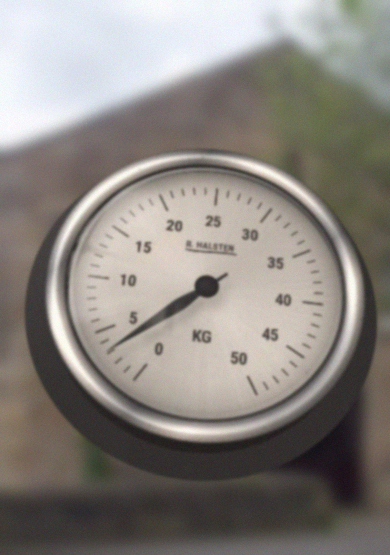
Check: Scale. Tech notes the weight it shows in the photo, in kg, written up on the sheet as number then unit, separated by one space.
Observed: 3 kg
